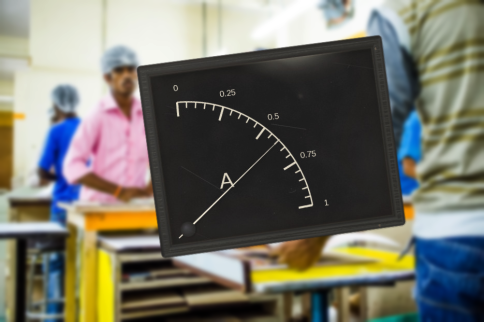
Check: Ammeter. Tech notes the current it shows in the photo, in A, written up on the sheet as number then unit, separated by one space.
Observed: 0.6 A
